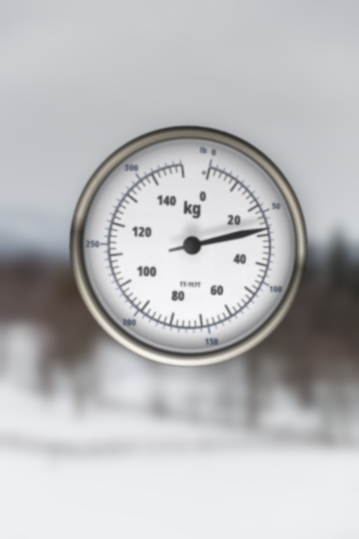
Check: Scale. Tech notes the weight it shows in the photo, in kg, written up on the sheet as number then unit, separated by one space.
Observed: 28 kg
